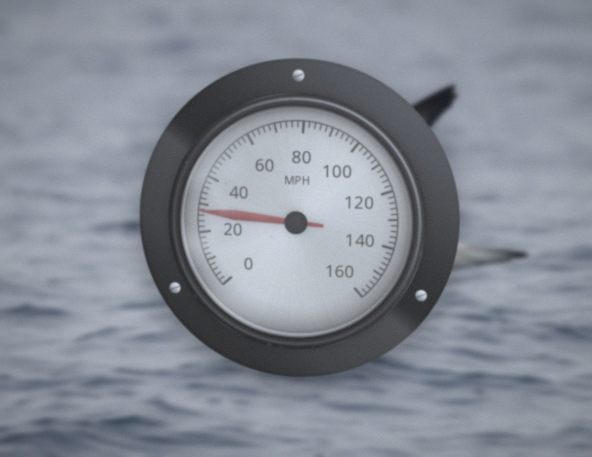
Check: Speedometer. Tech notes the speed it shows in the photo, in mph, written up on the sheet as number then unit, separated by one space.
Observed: 28 mph
